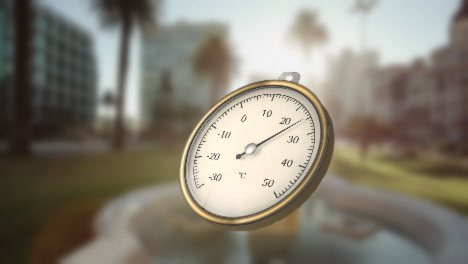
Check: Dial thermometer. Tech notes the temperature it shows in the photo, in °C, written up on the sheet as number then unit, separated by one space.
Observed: 25 °C
